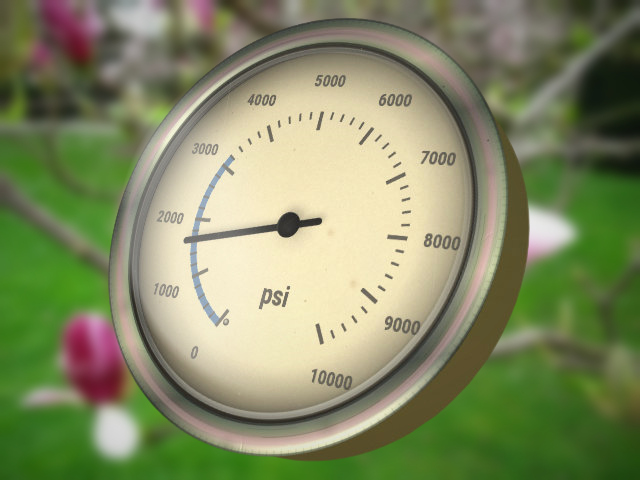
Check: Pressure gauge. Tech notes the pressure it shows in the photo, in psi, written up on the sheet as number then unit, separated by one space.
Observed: 1600 psi
